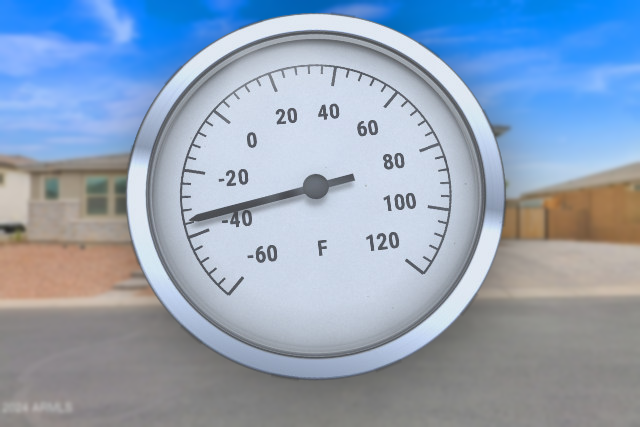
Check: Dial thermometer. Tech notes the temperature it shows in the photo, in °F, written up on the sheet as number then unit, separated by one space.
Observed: -36 °F
